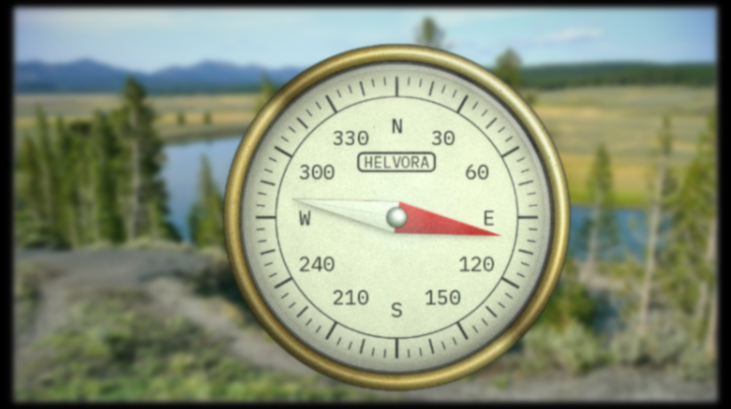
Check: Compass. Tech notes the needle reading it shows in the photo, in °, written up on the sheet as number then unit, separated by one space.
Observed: 100 °
